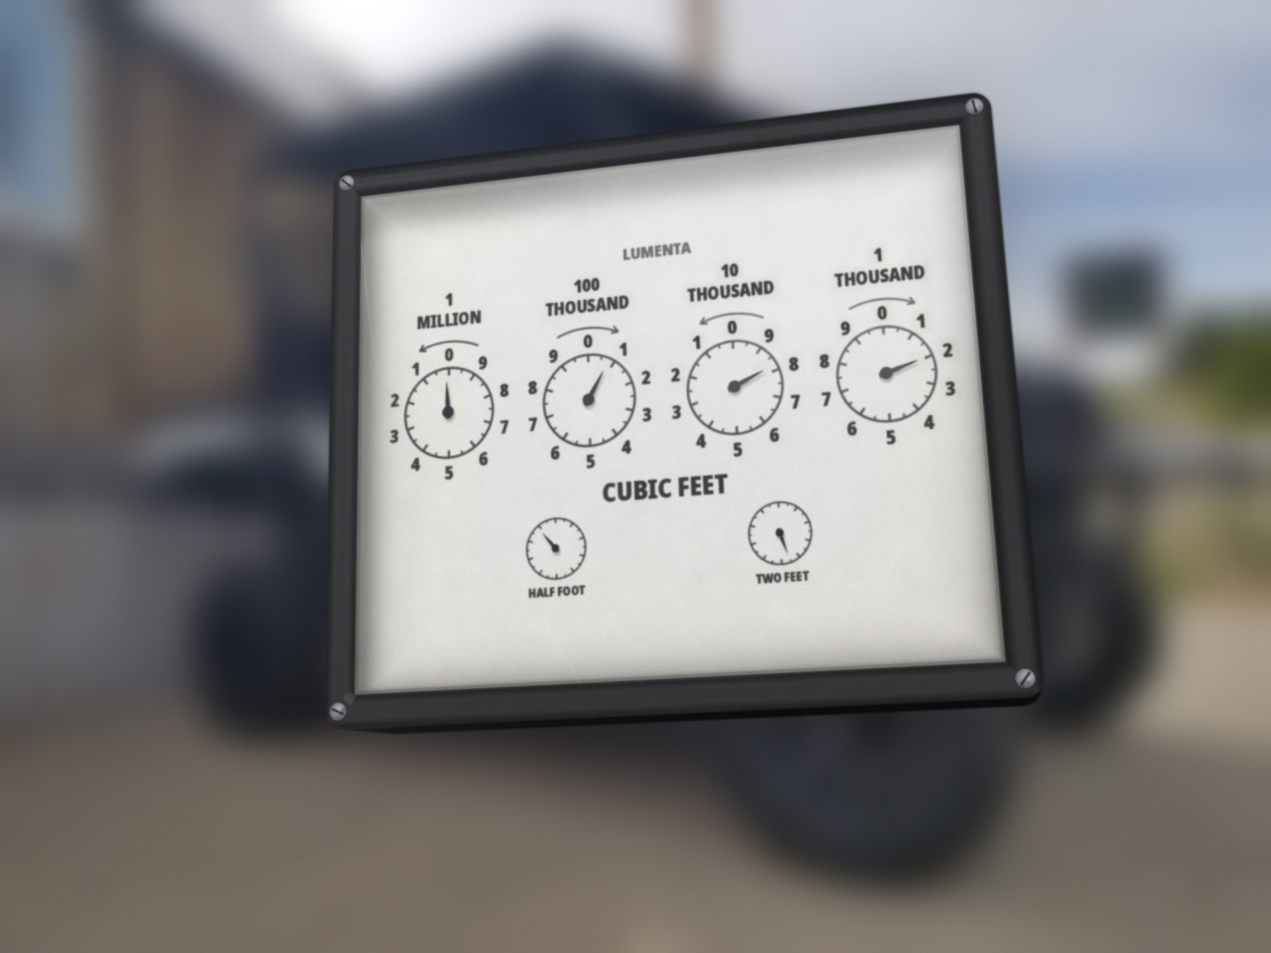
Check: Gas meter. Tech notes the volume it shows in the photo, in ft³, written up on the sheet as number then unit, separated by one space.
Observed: 8200 ft³
